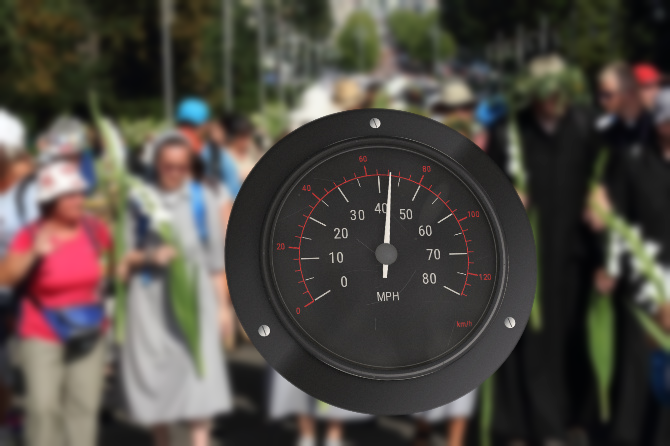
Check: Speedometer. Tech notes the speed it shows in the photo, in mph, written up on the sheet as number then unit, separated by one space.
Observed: 42.5 mph
